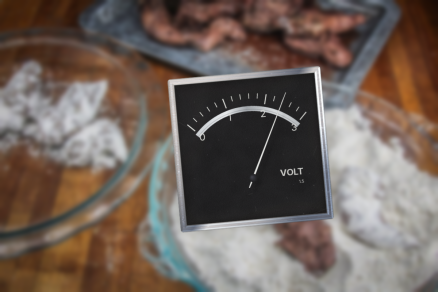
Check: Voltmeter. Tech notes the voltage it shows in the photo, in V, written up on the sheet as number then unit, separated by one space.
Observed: 2.4 V
